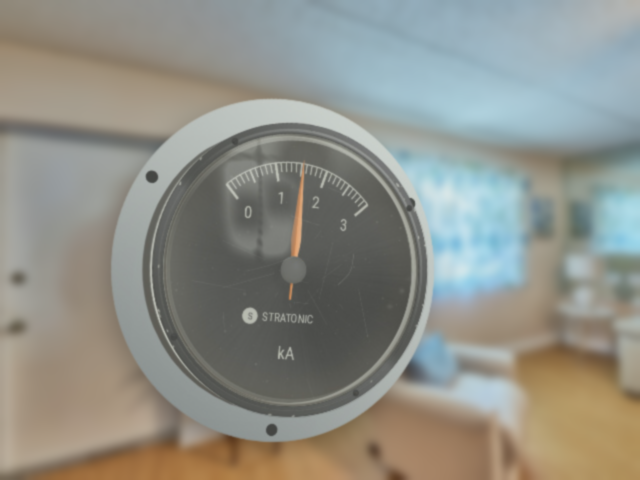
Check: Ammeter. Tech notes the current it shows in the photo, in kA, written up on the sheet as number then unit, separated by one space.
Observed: 1.5 kA
